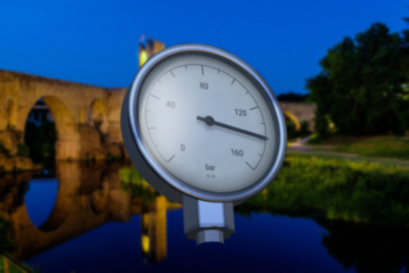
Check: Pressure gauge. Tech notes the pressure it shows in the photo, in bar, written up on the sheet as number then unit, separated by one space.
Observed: 140 bar
